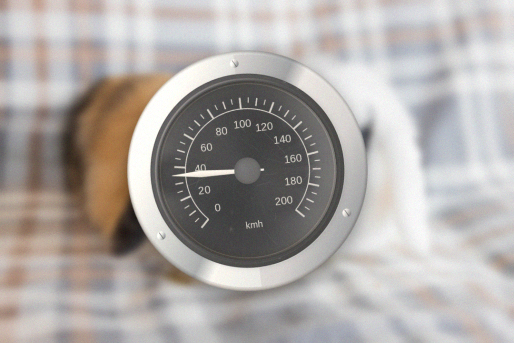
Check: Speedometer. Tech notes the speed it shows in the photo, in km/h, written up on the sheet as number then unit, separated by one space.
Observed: 35 km/h
